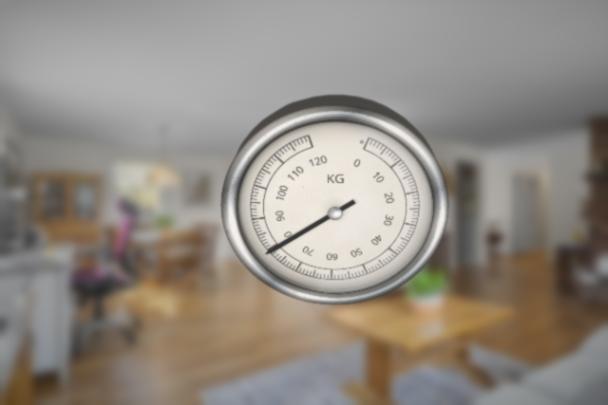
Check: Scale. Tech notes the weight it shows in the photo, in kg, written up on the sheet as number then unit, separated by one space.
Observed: 80 kg
